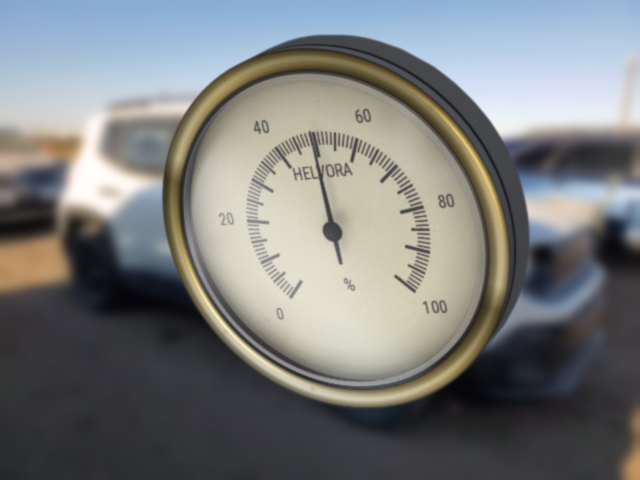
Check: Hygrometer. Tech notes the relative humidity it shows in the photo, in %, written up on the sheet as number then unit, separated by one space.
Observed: 50 %
